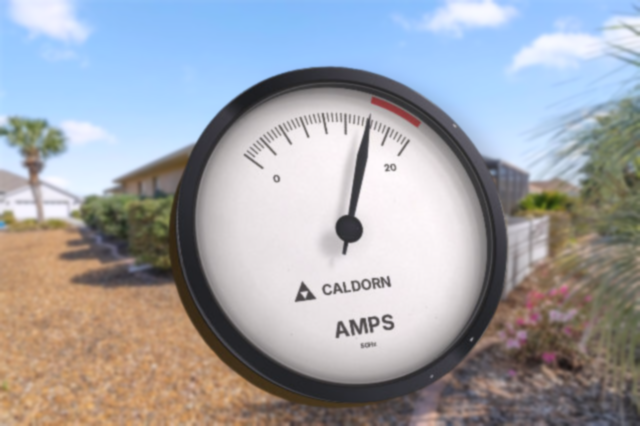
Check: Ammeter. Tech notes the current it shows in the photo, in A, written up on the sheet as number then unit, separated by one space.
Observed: 15 A
